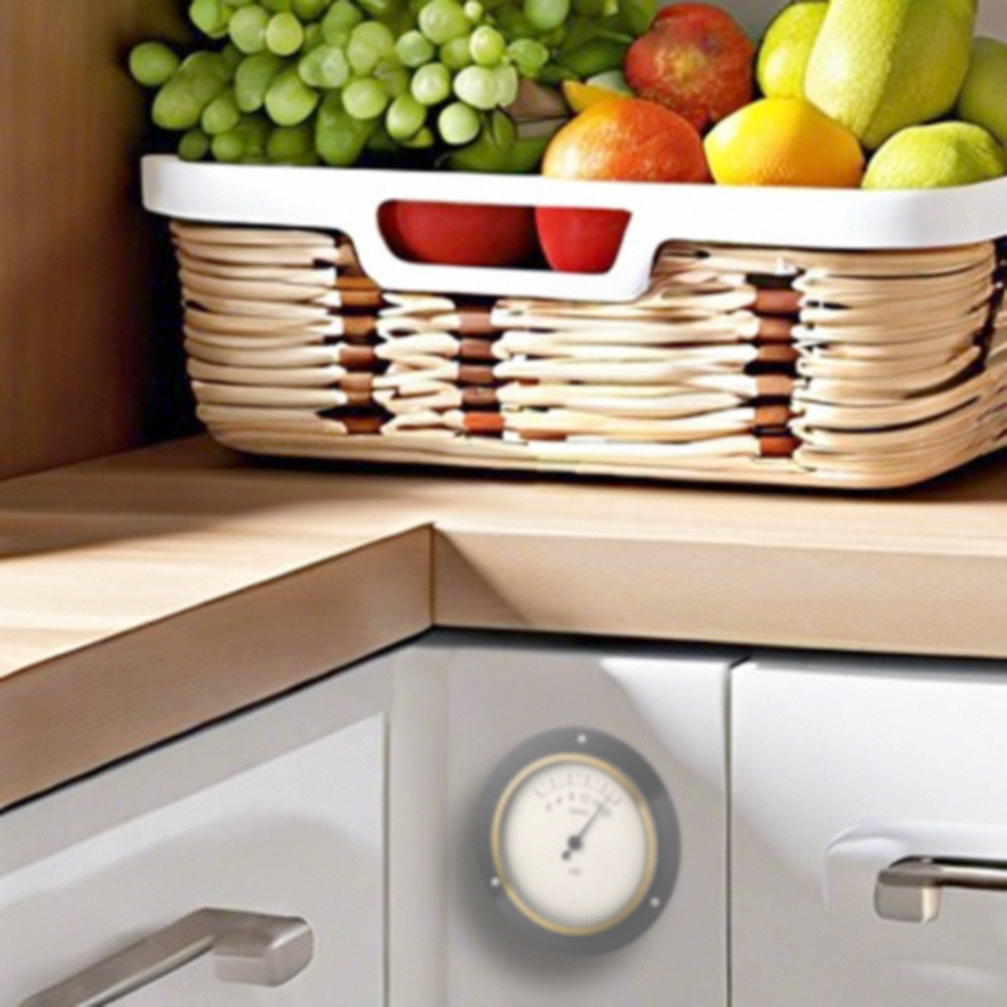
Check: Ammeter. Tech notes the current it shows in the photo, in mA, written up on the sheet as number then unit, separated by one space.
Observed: 18 mA
